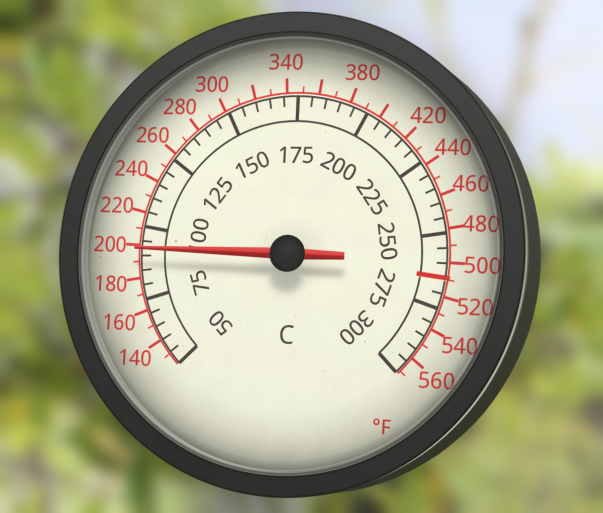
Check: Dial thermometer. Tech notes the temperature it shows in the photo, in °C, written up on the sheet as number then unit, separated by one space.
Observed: 92.5 °C
